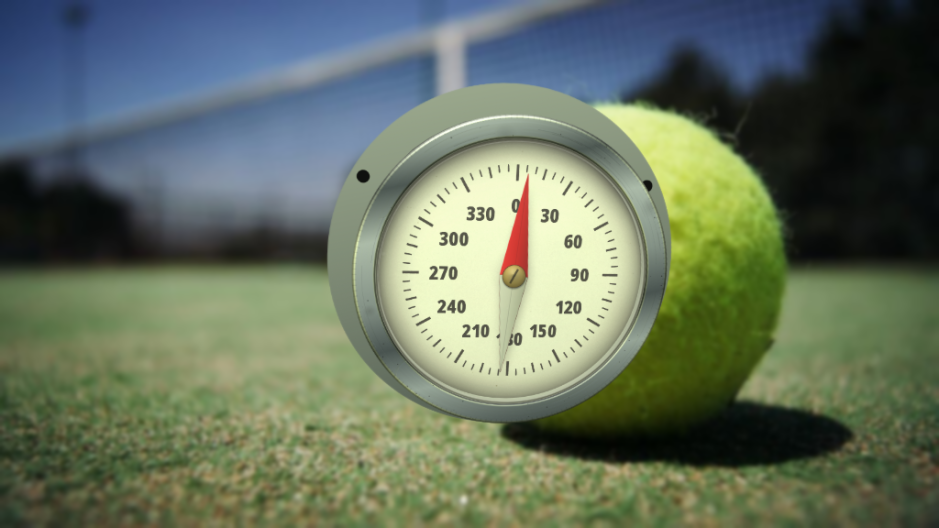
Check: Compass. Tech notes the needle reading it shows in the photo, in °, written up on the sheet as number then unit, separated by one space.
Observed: 5 °
